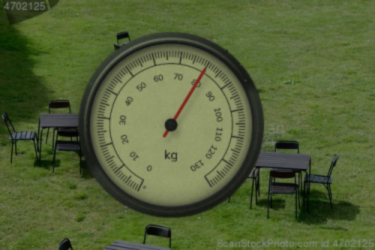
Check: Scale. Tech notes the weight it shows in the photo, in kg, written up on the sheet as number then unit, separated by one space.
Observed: 80 kg
